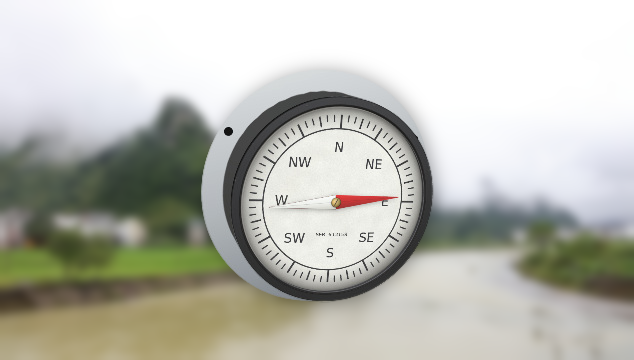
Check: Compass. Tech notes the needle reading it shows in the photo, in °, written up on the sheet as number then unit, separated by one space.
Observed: 85 °
